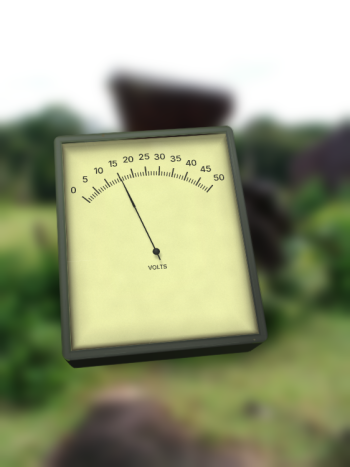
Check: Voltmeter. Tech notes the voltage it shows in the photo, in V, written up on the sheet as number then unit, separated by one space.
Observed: 15 V
